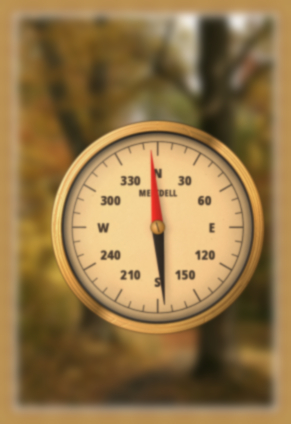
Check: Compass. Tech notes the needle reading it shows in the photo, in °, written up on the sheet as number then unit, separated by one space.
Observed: 355 °
